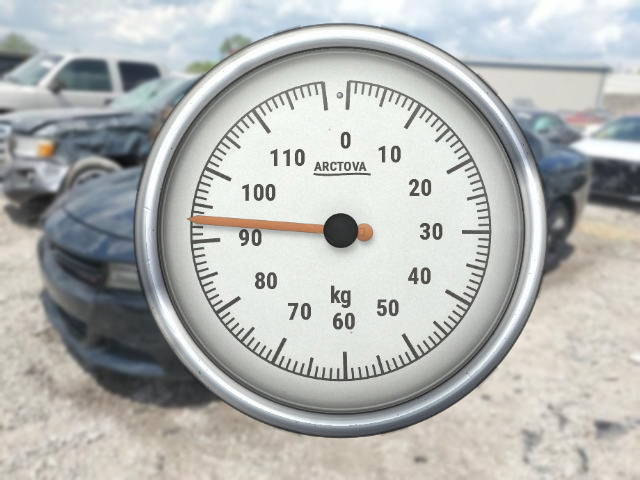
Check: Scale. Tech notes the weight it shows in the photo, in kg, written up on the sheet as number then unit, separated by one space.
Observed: 93 kg
